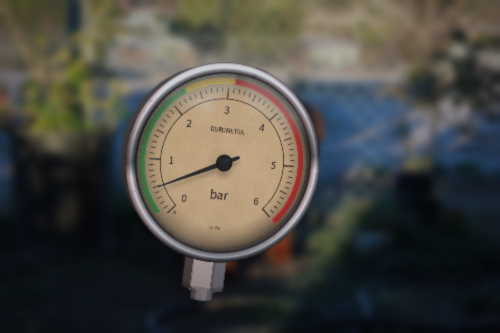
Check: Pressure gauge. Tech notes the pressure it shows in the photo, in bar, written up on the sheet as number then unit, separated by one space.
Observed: 0.5 bar
